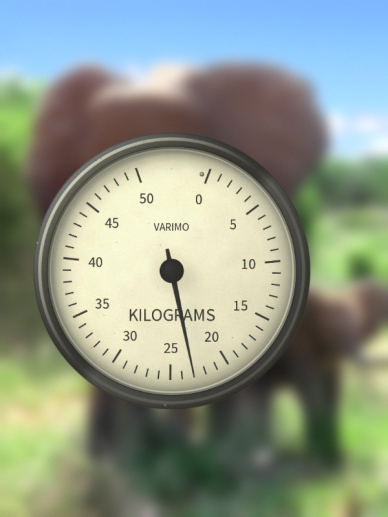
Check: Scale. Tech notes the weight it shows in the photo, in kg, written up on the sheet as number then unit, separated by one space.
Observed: 23 kg
